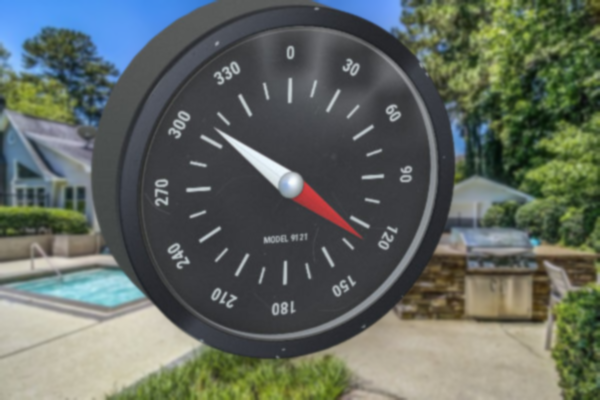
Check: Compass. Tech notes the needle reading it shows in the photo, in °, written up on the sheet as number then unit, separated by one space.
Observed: 127.5 °
